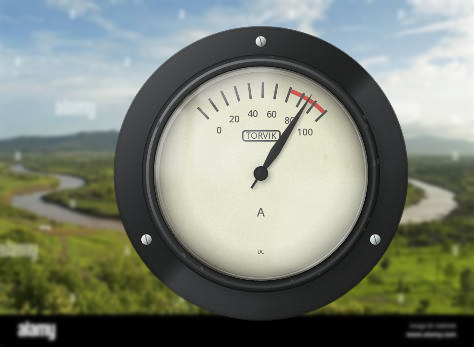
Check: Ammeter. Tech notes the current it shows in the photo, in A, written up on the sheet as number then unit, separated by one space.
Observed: 85 A
